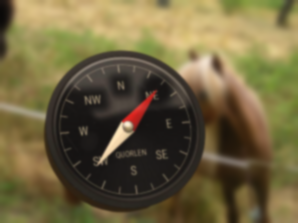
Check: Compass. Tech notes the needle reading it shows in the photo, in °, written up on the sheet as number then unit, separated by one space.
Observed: 45 °
